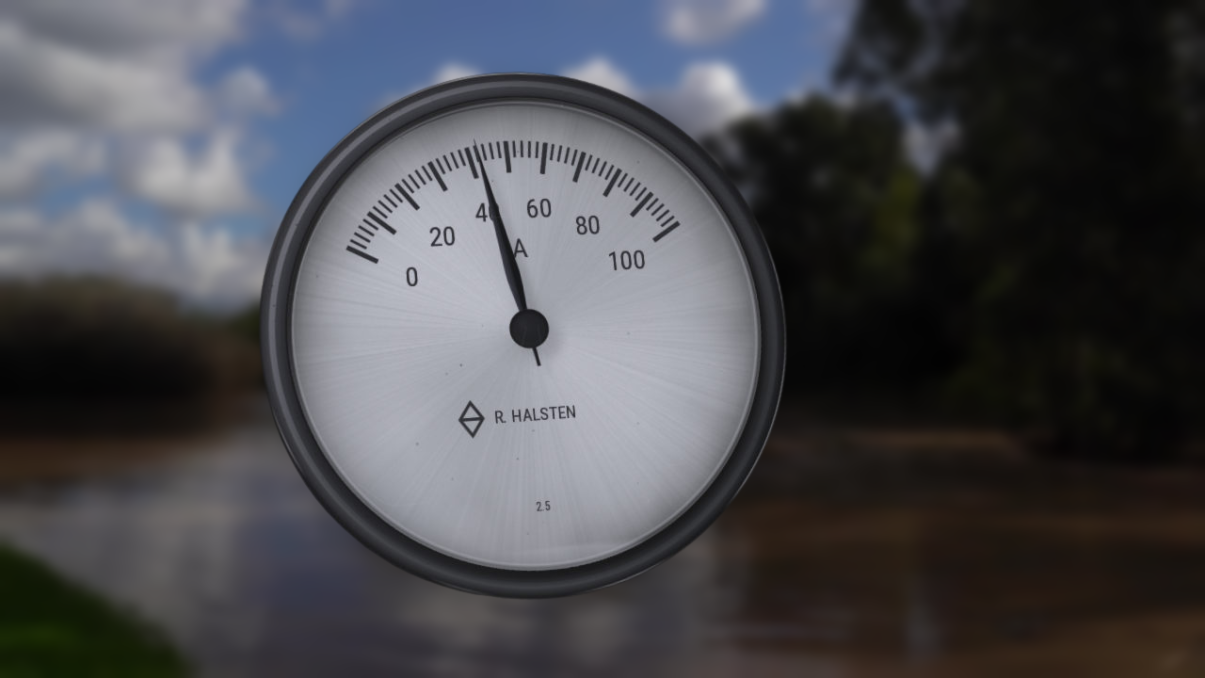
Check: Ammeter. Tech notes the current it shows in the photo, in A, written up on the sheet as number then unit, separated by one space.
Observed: 42 A
